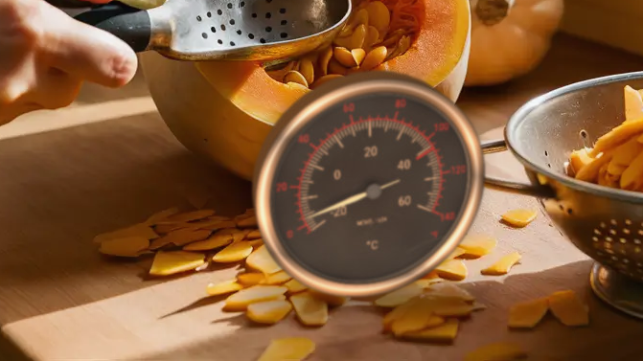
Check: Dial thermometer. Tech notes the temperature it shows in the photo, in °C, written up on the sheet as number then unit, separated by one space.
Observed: -15 °C
